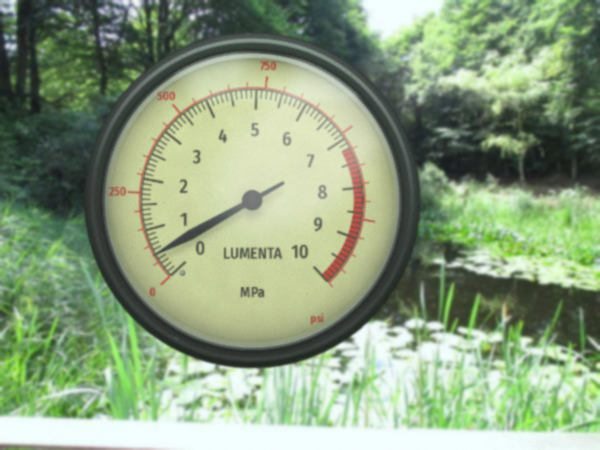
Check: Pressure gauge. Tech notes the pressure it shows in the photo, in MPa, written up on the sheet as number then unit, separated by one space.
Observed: 0.5 MPa
